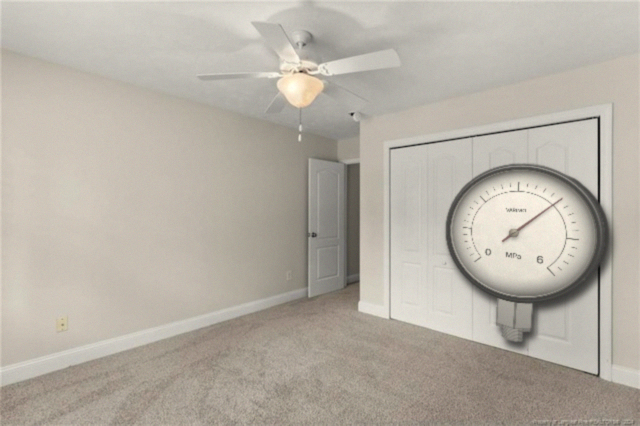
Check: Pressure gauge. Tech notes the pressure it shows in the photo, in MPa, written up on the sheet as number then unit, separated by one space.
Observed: 4 MPa
